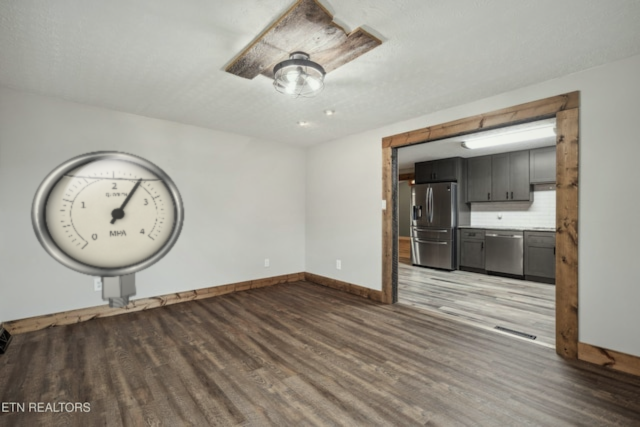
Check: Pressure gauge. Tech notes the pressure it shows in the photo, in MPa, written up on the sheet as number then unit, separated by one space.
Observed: 2.5 MPa
